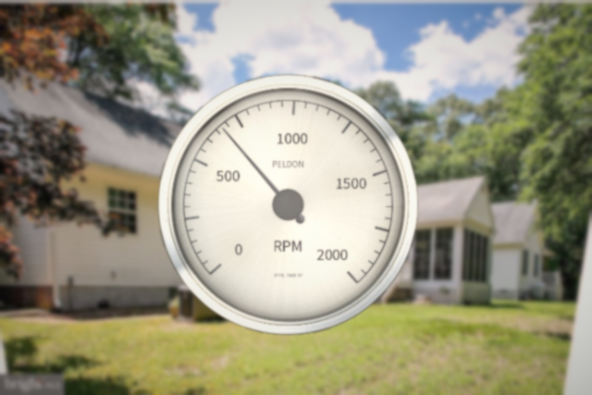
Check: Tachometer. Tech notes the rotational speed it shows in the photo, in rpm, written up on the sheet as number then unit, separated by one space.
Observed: 675 rpm
